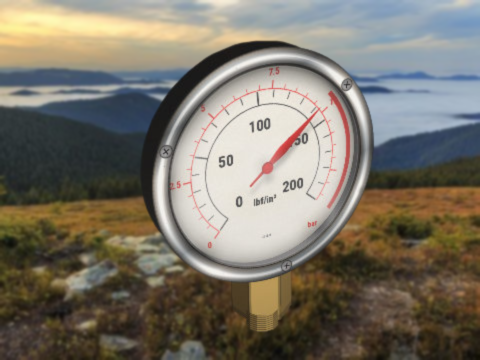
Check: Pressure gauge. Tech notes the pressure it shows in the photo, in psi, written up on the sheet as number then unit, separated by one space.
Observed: 140 psi
